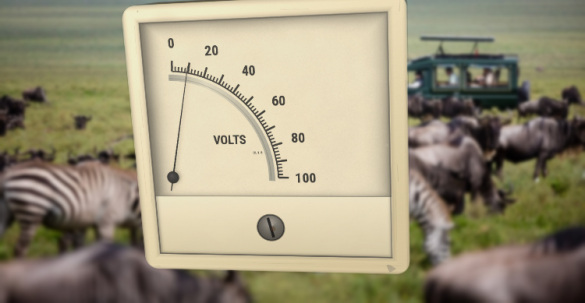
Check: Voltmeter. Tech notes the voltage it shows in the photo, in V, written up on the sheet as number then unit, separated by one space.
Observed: 10 V
